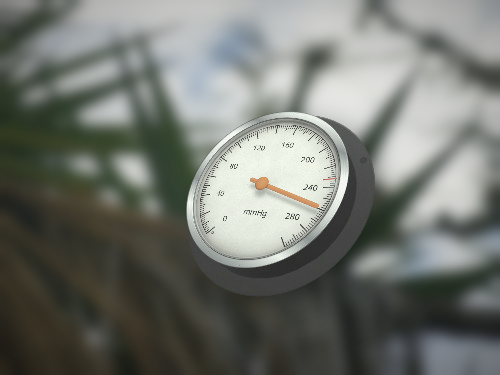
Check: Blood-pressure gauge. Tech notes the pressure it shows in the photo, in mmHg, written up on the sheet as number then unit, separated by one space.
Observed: 260 mmHg
